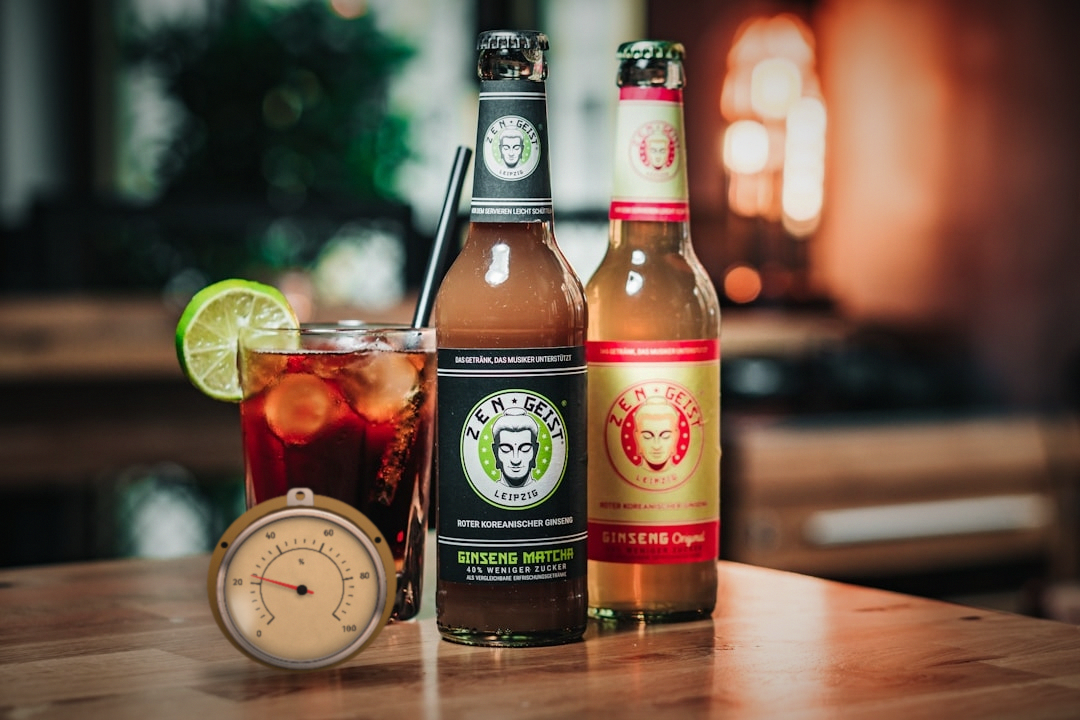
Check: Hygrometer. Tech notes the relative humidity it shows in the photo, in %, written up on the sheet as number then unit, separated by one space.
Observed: 24 %
